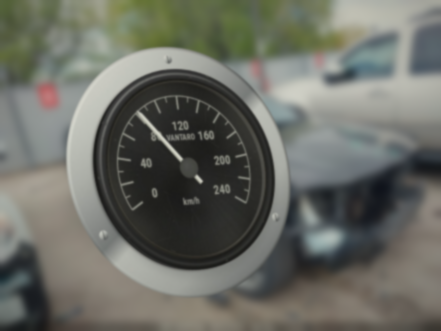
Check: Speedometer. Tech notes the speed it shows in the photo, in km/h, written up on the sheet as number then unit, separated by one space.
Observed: 80 km/h
